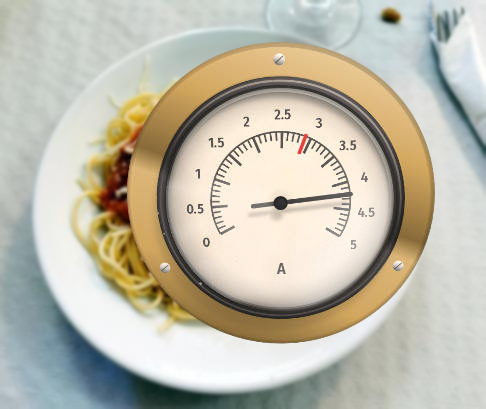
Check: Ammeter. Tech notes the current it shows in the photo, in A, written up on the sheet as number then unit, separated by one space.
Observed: 4.2 A
